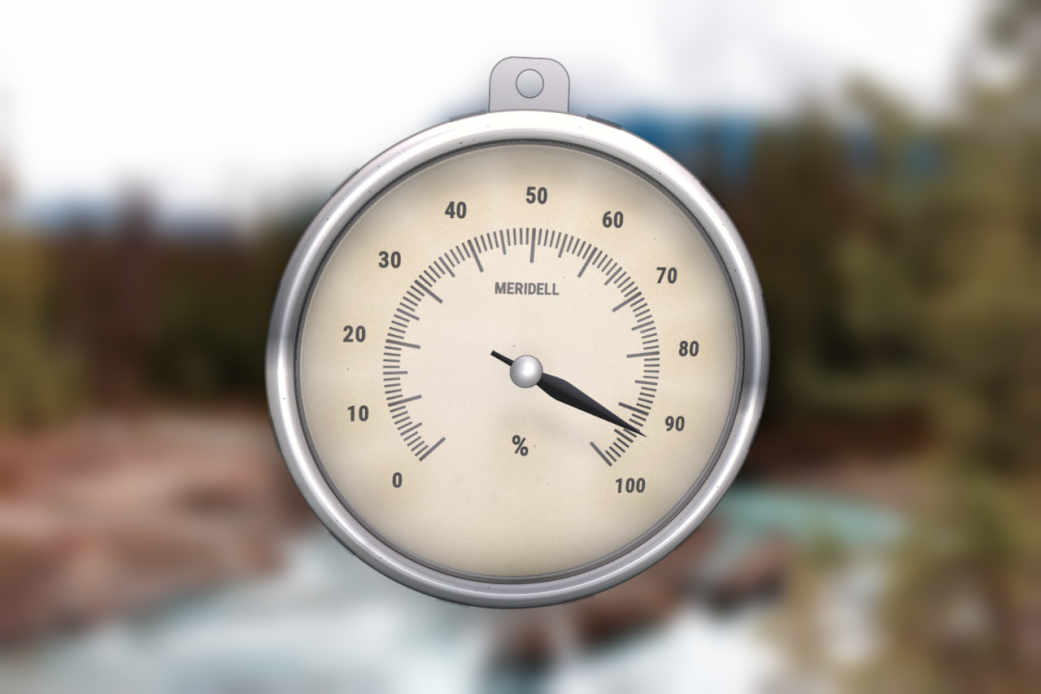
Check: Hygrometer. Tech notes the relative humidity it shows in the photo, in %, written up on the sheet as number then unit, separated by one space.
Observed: 93 %
